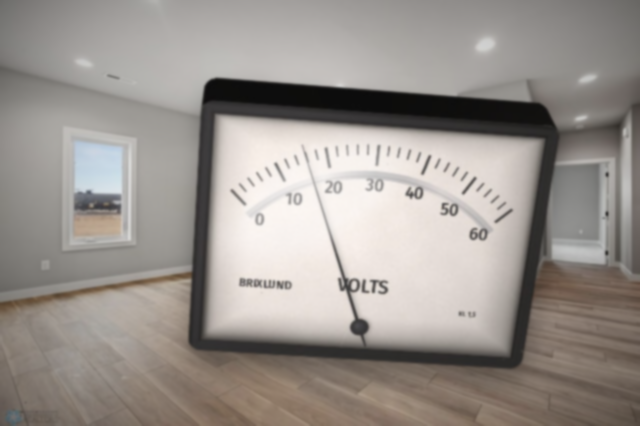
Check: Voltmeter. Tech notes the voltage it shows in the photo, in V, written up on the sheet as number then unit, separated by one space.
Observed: 16 V
